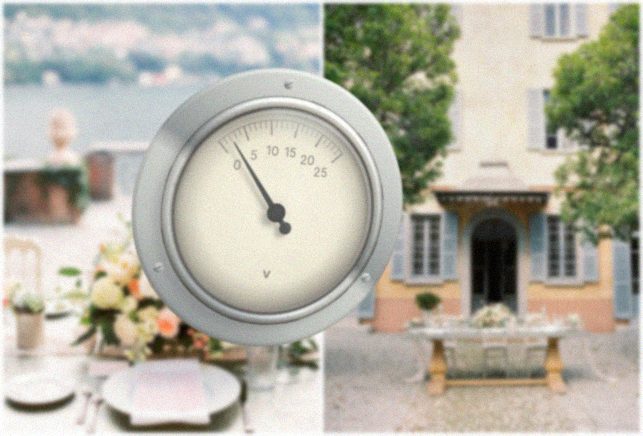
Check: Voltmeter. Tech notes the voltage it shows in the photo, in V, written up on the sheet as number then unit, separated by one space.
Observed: 2 V
